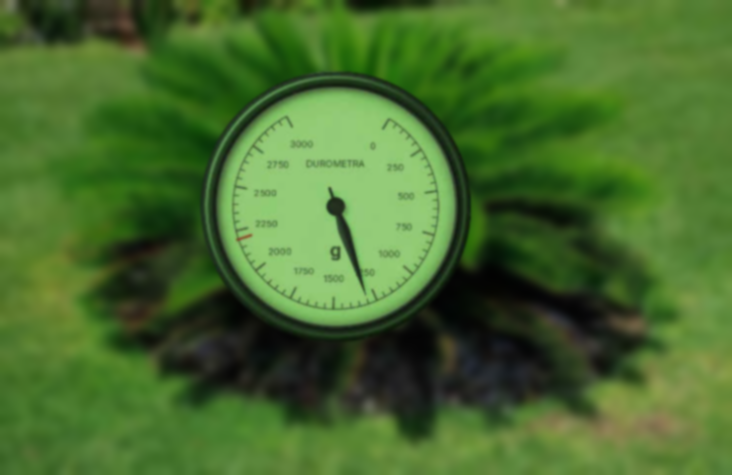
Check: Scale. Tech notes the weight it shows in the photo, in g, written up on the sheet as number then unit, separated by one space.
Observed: 1300 g
